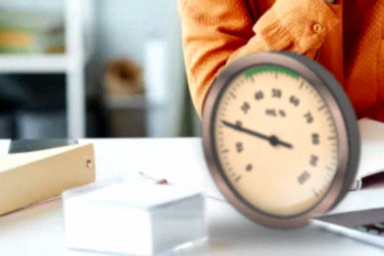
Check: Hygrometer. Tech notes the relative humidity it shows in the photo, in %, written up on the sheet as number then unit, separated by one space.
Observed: 20 %
